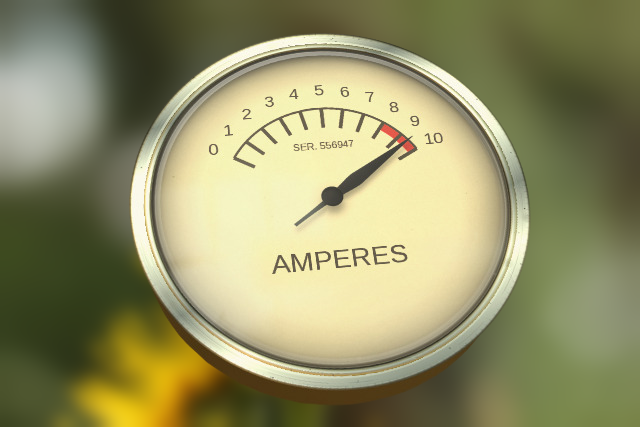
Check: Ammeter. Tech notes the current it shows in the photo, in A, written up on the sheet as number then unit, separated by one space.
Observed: 9.5 A
